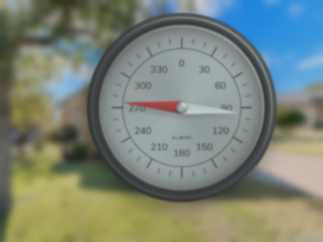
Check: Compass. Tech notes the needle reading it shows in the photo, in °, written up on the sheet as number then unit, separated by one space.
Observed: 275 °
